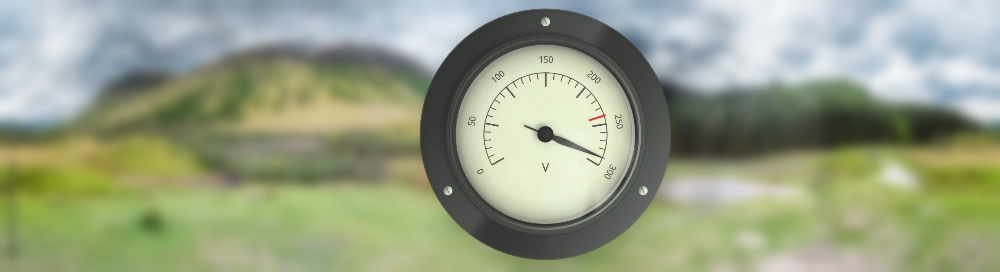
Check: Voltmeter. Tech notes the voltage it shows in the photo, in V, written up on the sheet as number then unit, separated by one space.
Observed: 290 V
